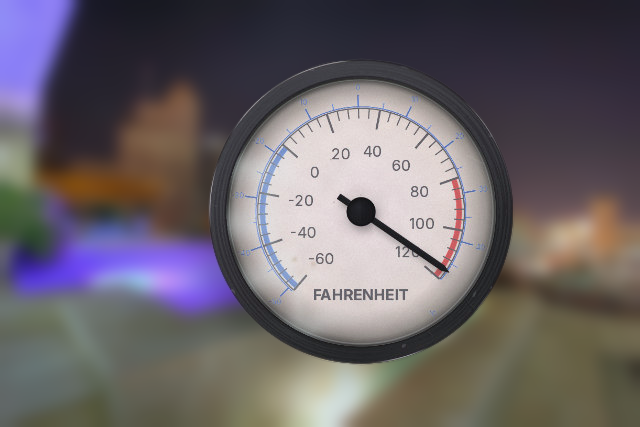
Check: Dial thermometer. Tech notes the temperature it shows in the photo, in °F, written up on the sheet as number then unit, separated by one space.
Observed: 116 °F
